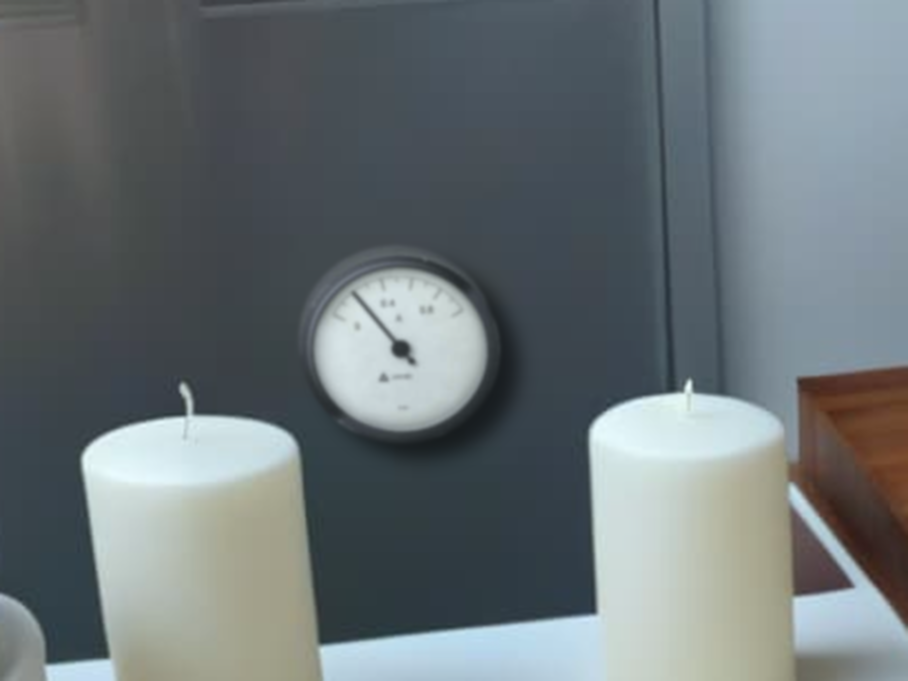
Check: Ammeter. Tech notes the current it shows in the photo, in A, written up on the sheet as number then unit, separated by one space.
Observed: 0.2 A
